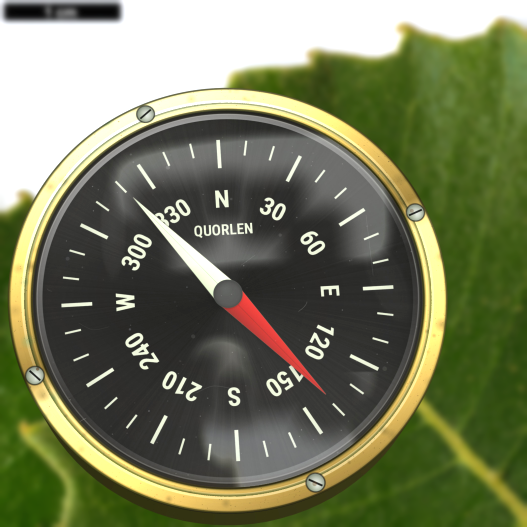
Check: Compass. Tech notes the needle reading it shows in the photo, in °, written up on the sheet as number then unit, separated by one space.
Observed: 140 °
